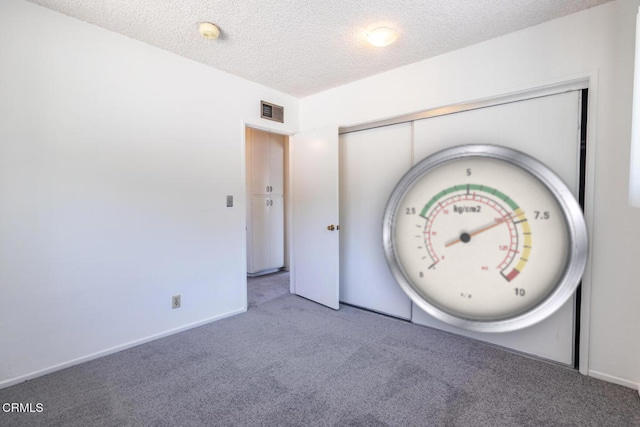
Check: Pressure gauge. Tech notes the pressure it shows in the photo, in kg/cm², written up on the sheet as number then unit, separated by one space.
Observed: 7.25 kg/cm²
